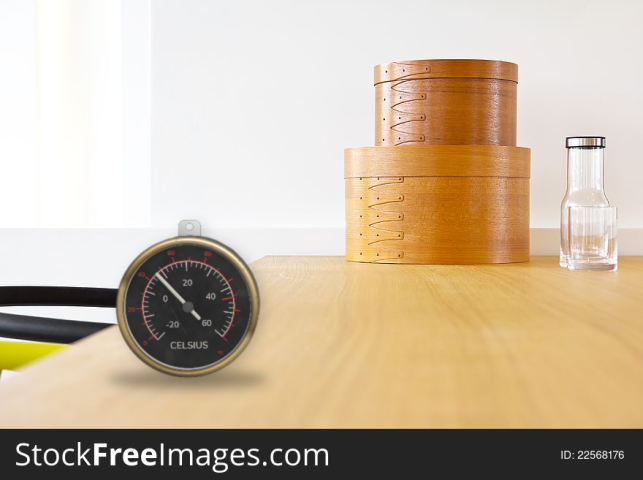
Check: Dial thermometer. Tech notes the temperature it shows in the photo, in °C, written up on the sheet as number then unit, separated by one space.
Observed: 8 °C
